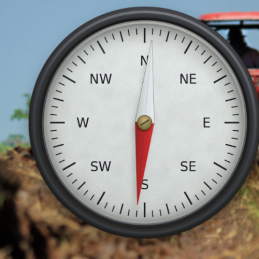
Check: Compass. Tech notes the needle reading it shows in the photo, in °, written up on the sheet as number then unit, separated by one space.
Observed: 185 °
